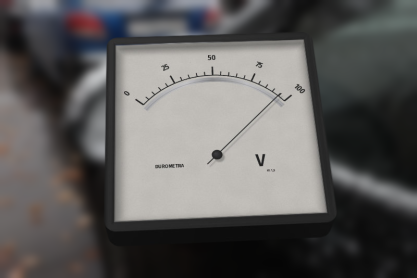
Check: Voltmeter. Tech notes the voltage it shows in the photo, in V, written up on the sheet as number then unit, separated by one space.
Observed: 95 V
